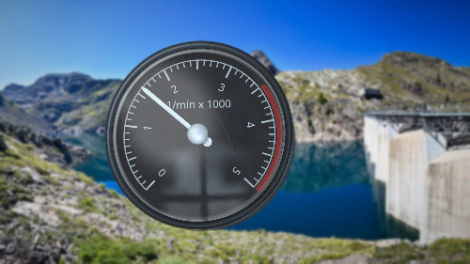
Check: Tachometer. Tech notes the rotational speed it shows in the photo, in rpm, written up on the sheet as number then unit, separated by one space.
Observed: 1600 rpm
